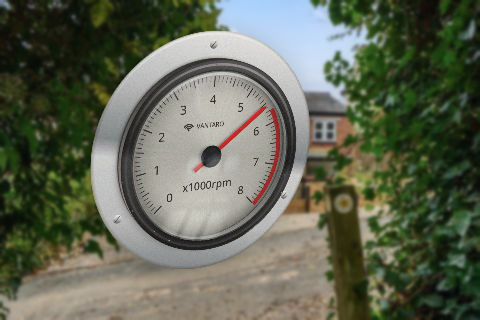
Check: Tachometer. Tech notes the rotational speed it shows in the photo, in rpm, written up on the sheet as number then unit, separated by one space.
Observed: 5500 rpm
